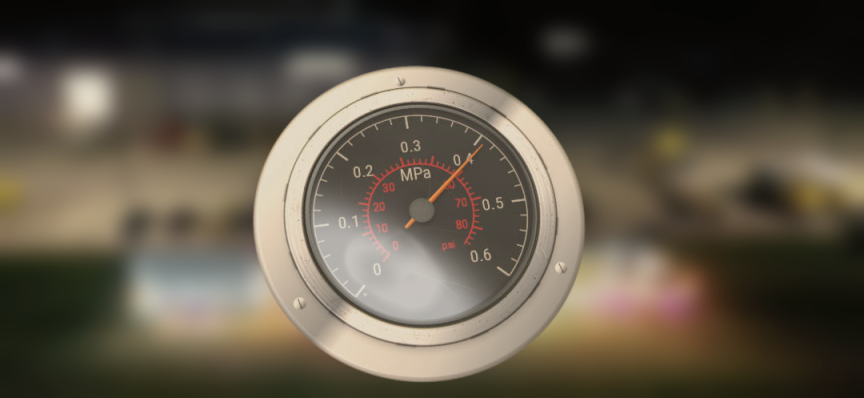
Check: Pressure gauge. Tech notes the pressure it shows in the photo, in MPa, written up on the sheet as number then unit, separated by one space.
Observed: 0.41 MPa
